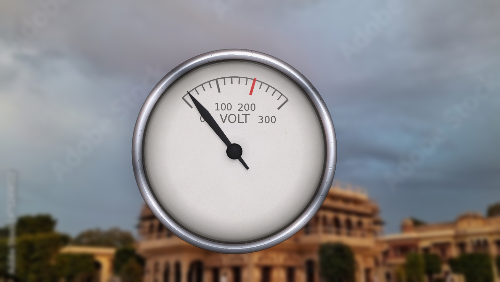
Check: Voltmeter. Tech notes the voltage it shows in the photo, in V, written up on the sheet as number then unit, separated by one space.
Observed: 20 V
